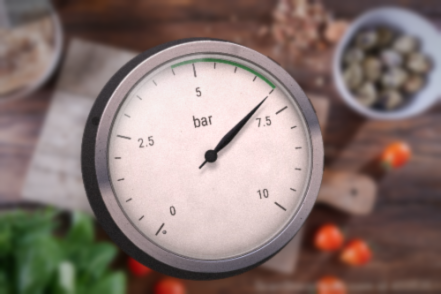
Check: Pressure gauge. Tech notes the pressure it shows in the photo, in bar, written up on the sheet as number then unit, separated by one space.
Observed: 7 bar
